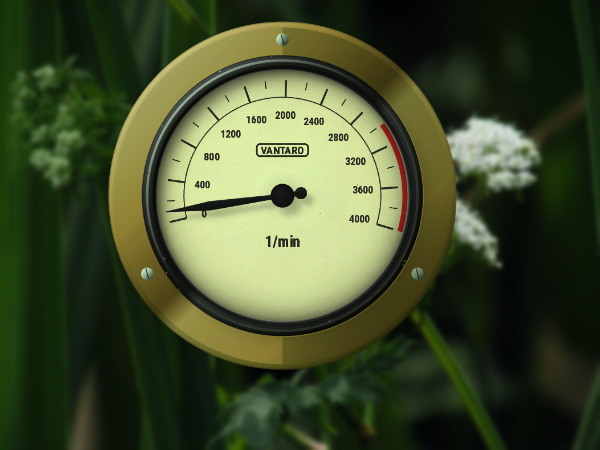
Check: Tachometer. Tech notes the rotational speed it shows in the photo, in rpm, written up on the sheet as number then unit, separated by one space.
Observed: 100 rpm
